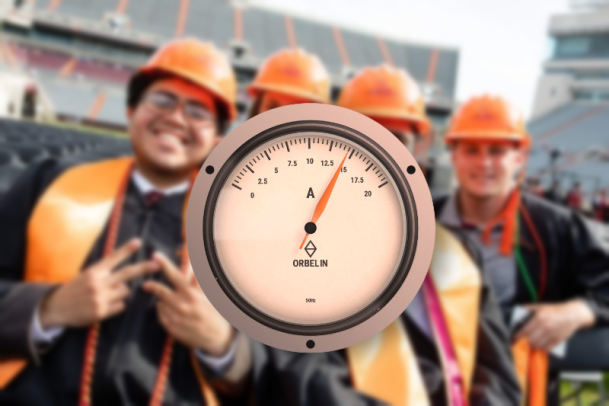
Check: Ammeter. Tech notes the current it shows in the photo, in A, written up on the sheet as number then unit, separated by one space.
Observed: 14.5 A
